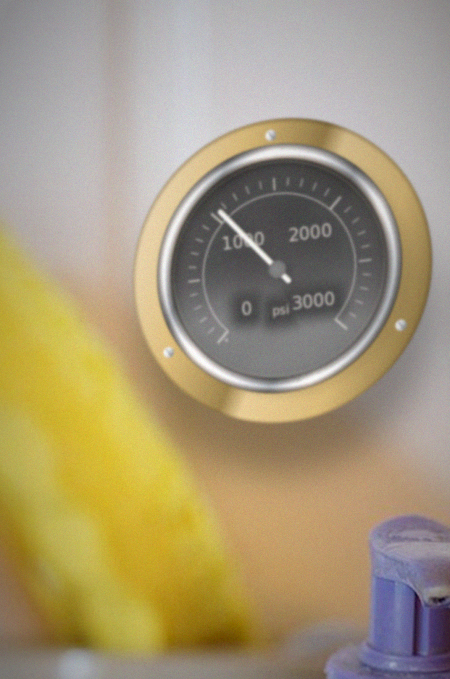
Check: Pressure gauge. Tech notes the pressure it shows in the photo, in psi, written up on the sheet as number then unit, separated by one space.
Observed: 1050 psi
